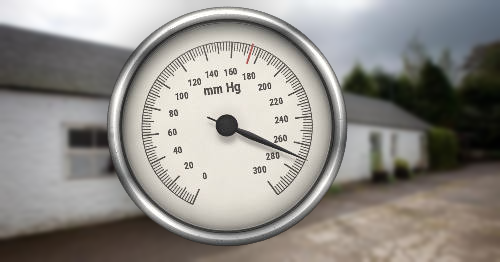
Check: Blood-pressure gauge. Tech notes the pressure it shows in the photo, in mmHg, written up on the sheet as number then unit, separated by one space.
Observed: 270 mmHg
